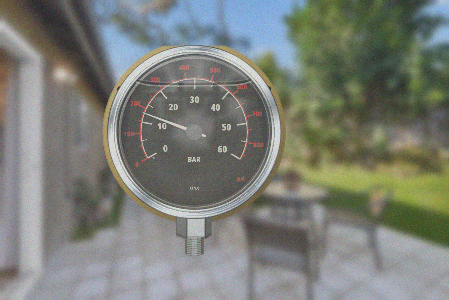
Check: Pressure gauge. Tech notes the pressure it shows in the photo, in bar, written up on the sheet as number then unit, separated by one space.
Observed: 12.5 bar
